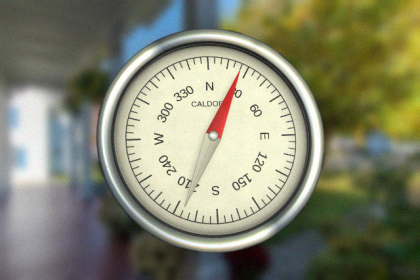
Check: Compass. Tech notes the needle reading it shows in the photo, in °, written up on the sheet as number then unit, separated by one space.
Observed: 25 °
